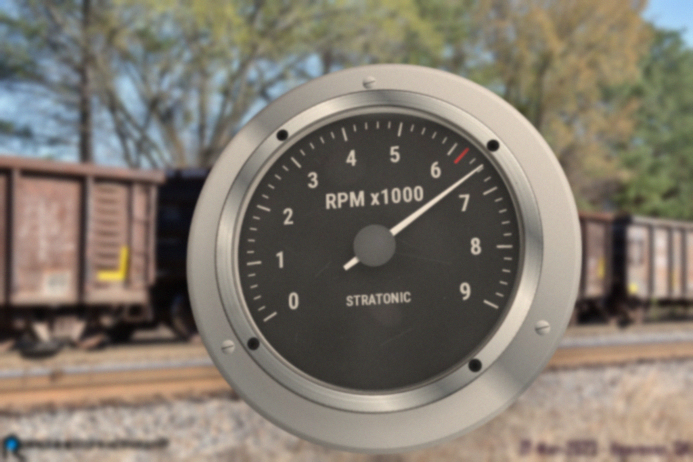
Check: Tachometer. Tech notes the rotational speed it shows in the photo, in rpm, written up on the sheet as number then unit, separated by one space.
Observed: 6600 rpm
